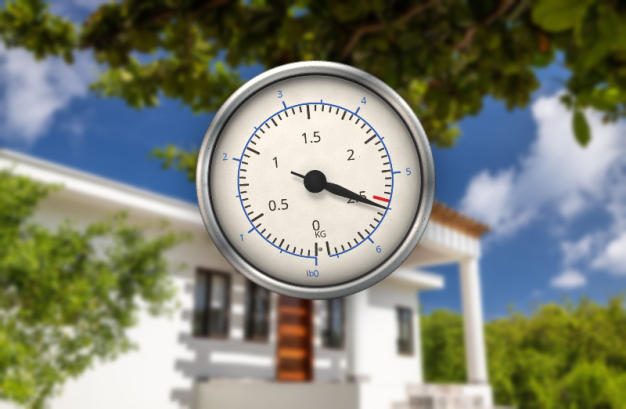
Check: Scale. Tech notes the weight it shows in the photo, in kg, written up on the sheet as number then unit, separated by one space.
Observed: 2.5 kg
